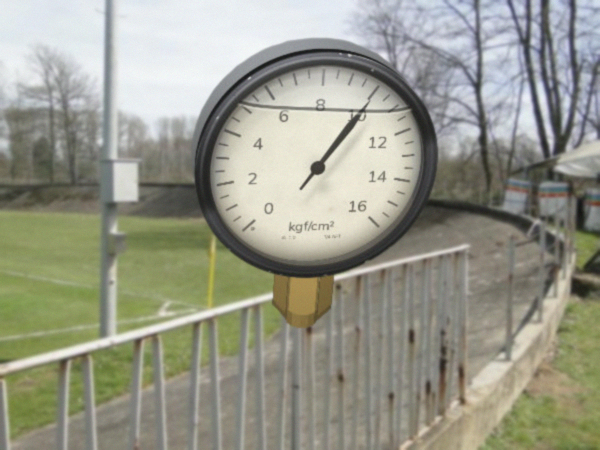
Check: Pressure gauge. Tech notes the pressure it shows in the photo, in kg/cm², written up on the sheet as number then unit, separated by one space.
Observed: 10 kg/cm²
